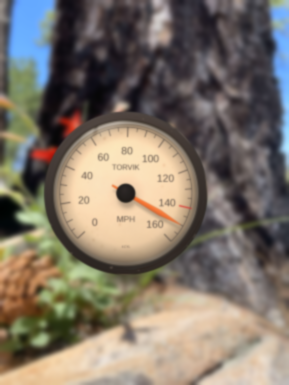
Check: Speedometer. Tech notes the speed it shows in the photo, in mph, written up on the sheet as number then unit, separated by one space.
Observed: 150 mph
